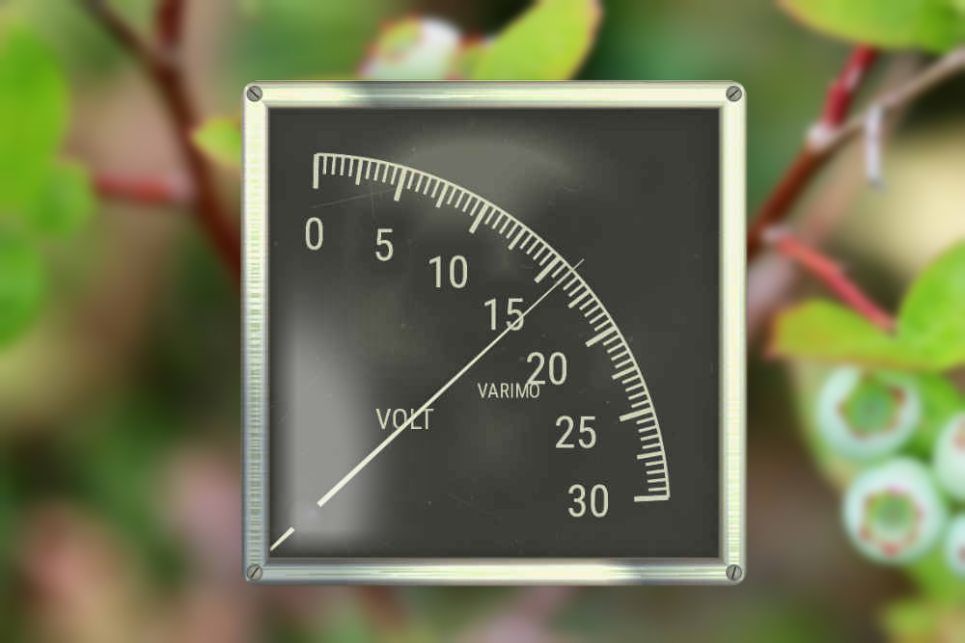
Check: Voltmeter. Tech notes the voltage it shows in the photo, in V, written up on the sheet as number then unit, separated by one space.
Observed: 16 V
